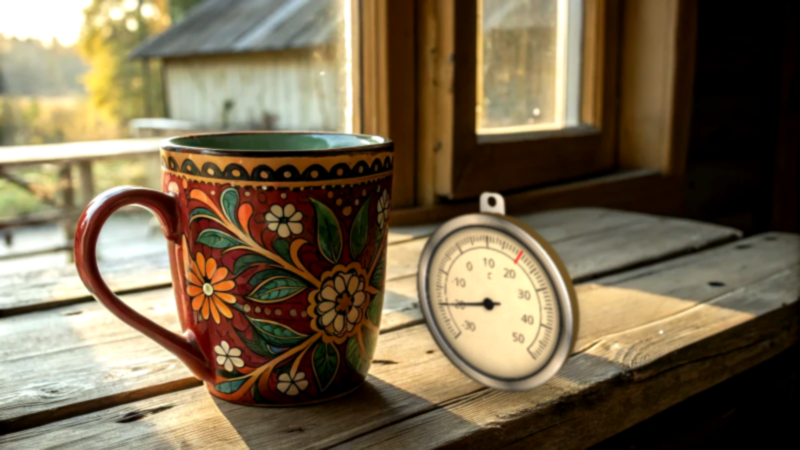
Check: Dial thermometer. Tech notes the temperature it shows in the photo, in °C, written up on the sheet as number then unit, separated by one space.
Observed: -20 °C
